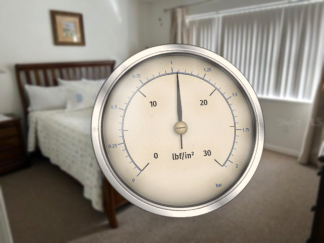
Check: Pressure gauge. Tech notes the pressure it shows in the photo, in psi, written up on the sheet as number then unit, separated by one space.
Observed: 15 psi
